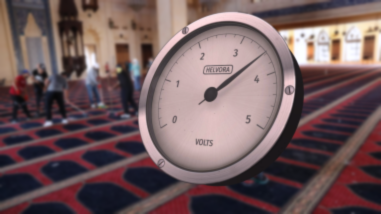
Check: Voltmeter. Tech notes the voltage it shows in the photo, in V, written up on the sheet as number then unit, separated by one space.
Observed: 3.6 V
